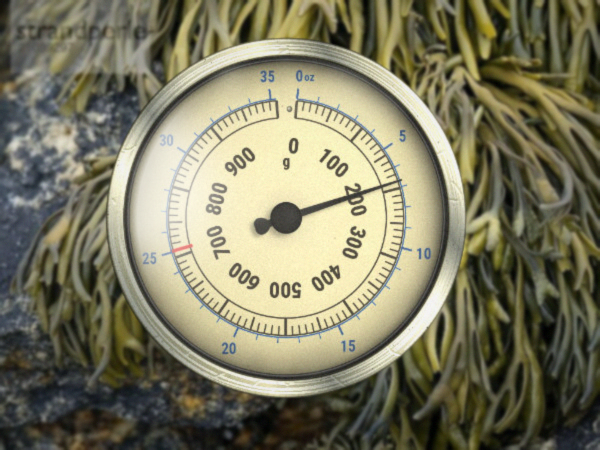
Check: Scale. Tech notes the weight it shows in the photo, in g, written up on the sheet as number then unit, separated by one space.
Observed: 190 g
